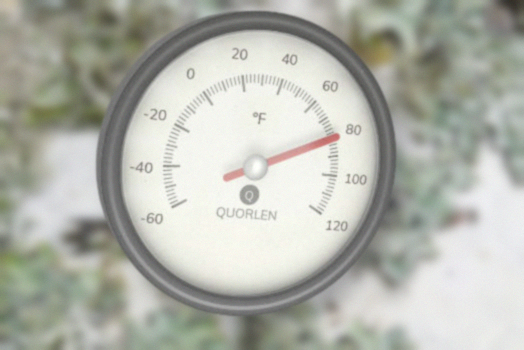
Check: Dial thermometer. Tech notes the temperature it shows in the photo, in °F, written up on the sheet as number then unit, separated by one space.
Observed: 80 °F
